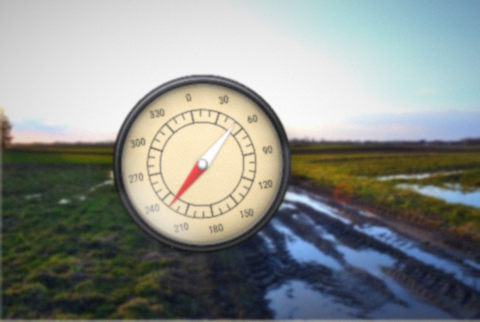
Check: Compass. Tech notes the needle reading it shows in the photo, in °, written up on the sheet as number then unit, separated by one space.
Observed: 230 °
